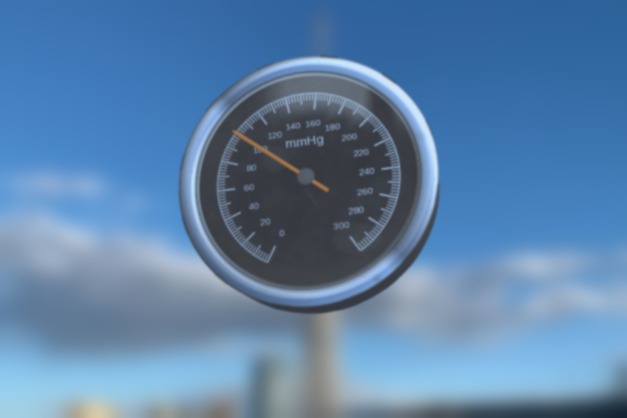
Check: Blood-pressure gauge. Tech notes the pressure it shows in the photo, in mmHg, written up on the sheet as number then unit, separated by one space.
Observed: 100 mmHg
